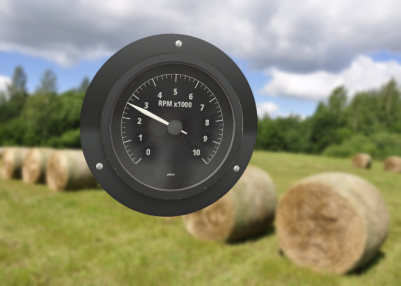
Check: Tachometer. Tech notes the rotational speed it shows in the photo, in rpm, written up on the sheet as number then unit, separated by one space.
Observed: 2600 rpm
